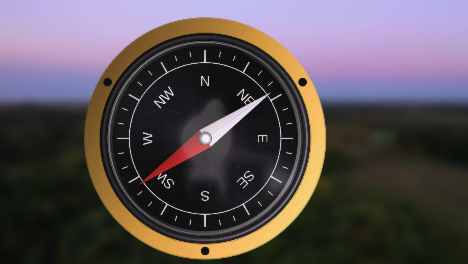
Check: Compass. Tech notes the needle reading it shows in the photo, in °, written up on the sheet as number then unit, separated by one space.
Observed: 235 °
